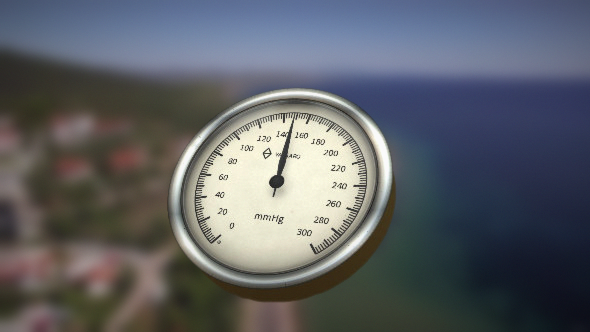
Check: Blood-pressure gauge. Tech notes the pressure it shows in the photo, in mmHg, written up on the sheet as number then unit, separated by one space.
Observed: 150 mmHg
